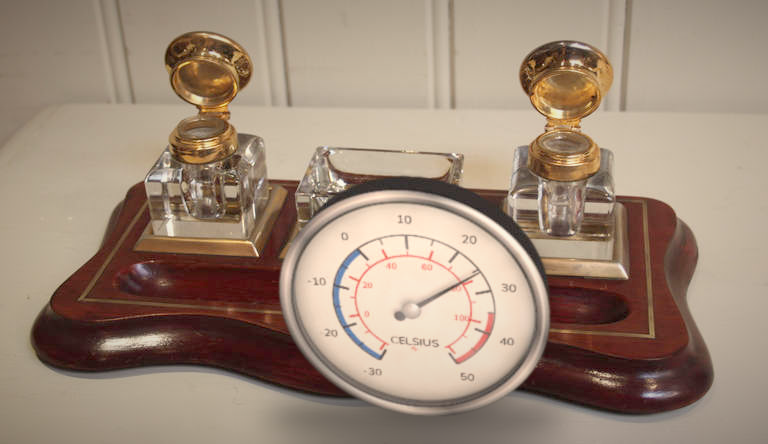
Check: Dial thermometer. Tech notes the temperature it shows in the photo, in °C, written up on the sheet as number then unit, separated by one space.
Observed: 25 °C
